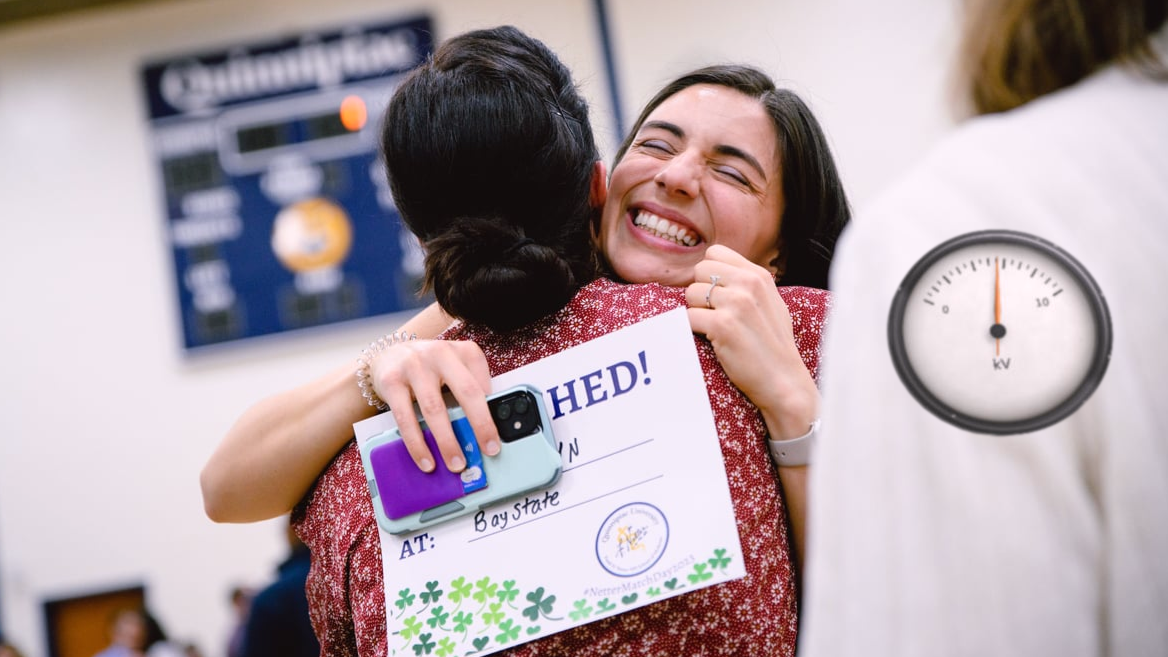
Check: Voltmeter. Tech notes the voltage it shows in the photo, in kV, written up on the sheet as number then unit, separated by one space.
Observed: 5.5 kV
